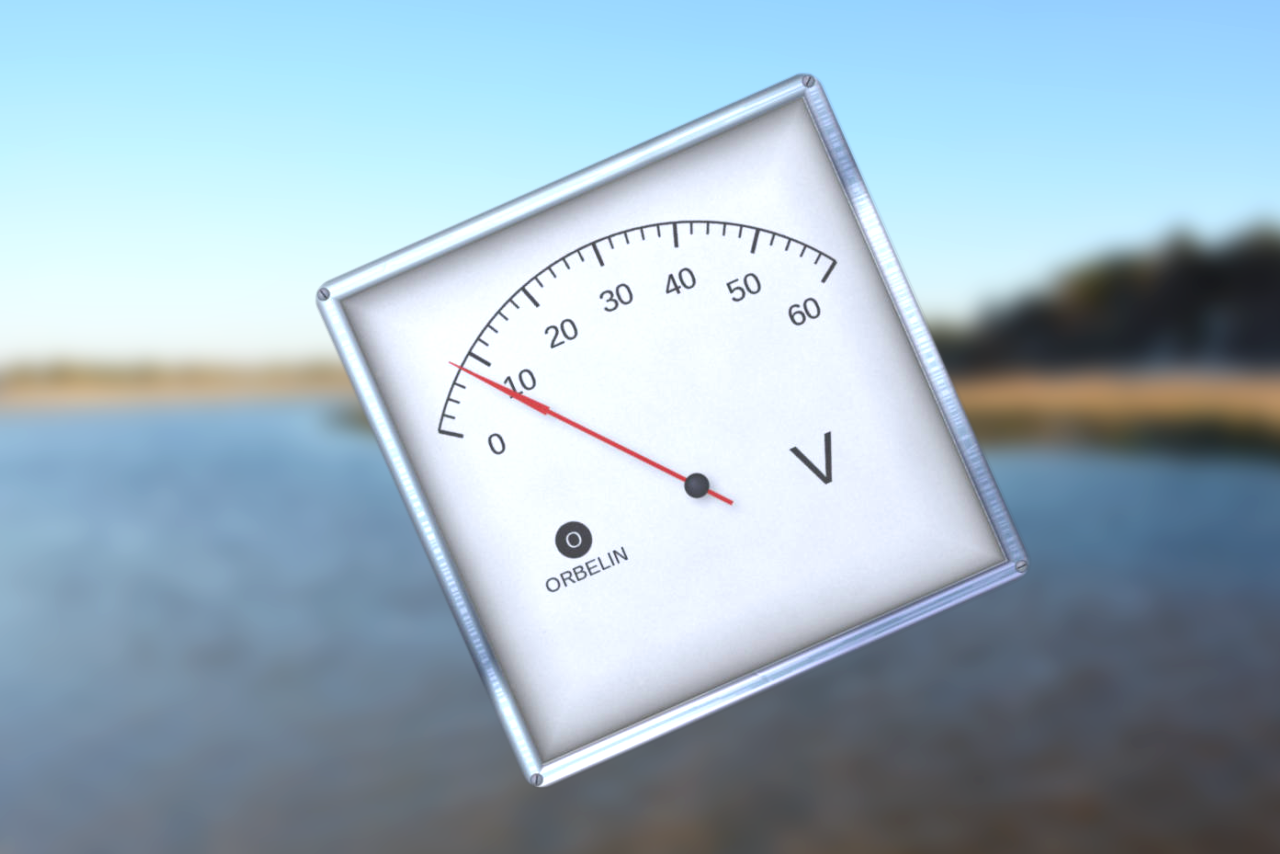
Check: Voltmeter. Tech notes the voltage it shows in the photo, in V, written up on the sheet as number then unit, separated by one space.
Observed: 8 V
